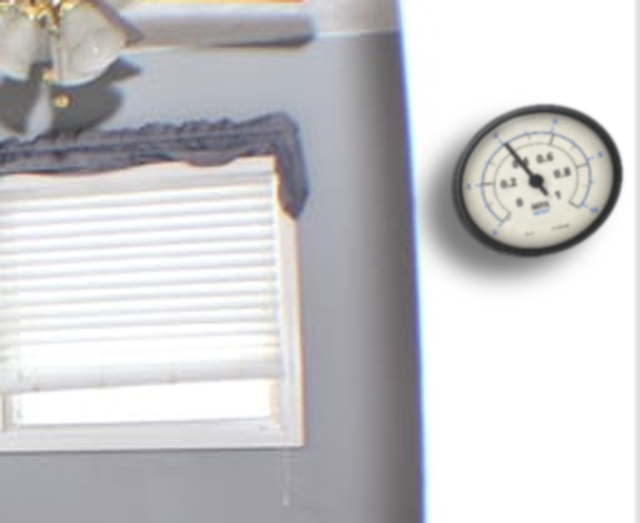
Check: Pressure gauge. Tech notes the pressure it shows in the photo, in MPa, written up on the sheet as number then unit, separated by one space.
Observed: 0.4 MPa
